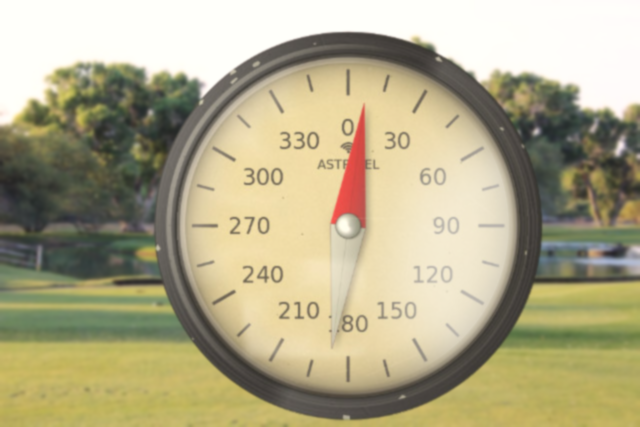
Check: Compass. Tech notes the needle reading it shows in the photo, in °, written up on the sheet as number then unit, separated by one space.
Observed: 7.5 °
